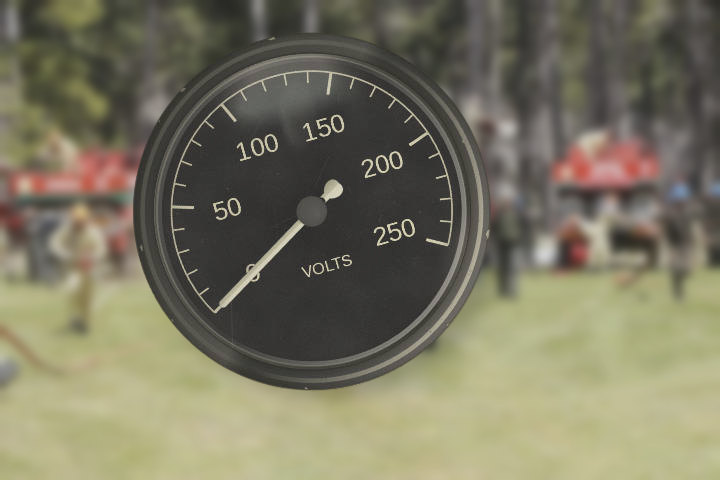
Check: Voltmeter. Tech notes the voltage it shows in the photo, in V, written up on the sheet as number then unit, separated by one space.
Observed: 0 V
